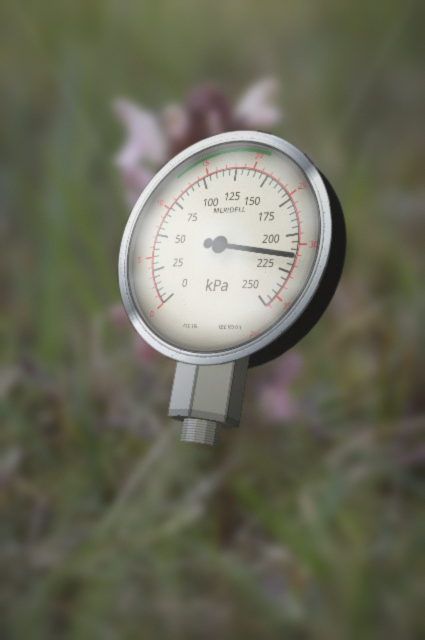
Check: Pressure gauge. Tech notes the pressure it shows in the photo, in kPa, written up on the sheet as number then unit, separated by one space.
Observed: 215 kPa
